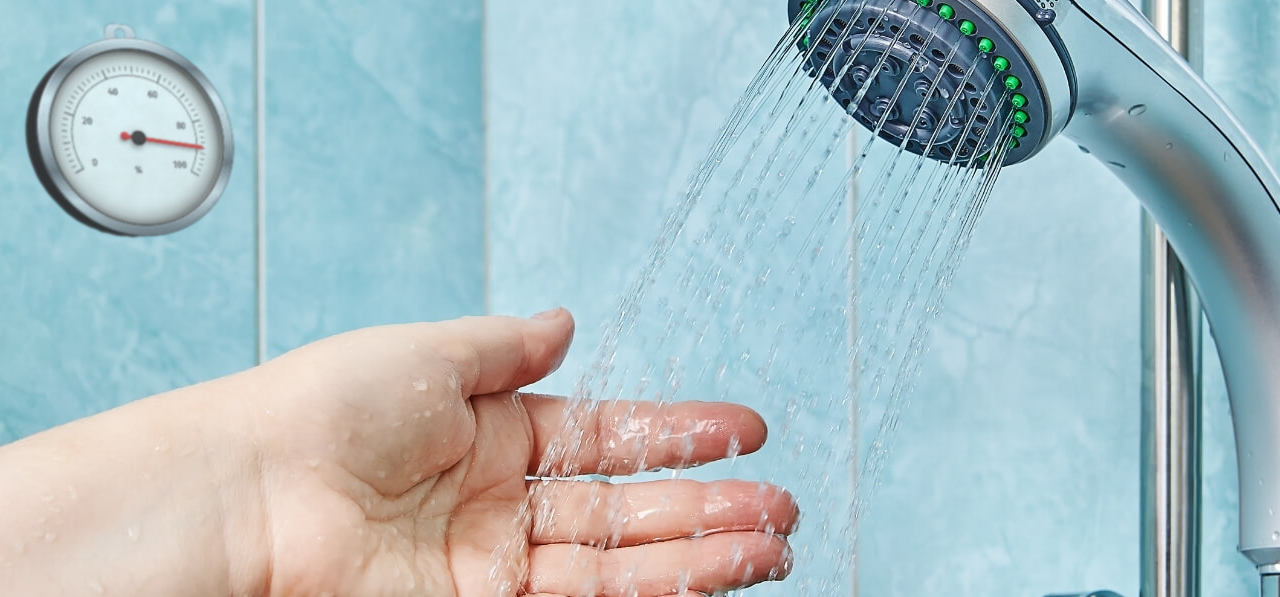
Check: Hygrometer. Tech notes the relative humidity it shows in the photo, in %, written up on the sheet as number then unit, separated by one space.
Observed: 90 %
